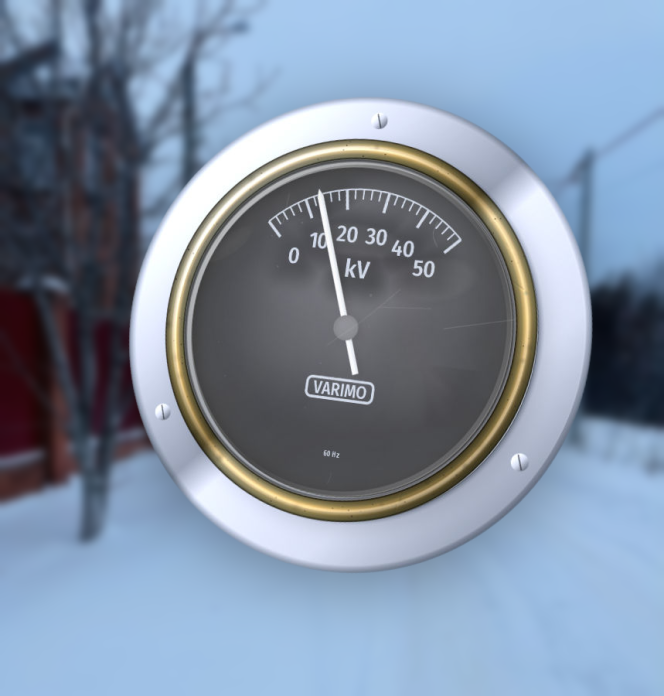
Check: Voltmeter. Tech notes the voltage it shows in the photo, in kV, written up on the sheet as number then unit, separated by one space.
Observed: 14 kV
